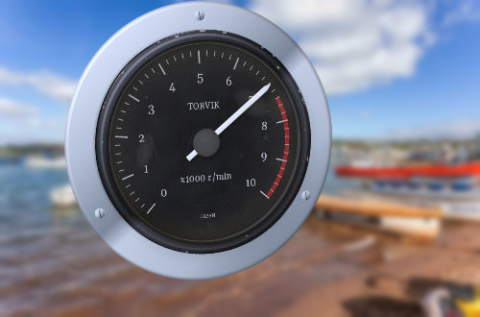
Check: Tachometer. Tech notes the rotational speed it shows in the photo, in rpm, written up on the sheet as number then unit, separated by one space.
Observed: 7000 rpm
